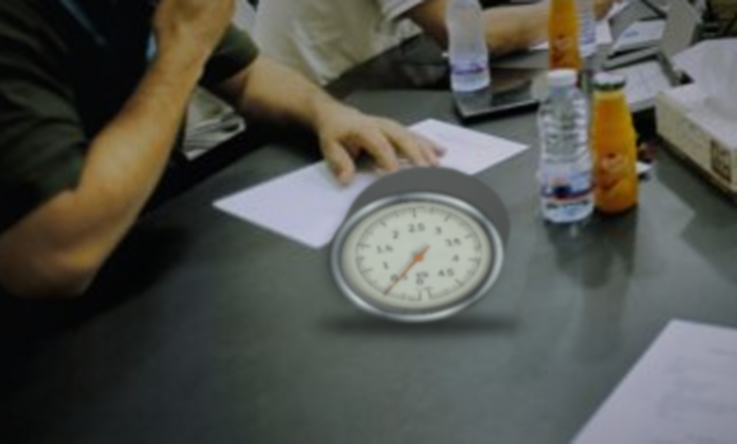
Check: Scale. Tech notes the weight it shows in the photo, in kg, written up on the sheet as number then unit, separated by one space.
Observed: 0.5 kg
